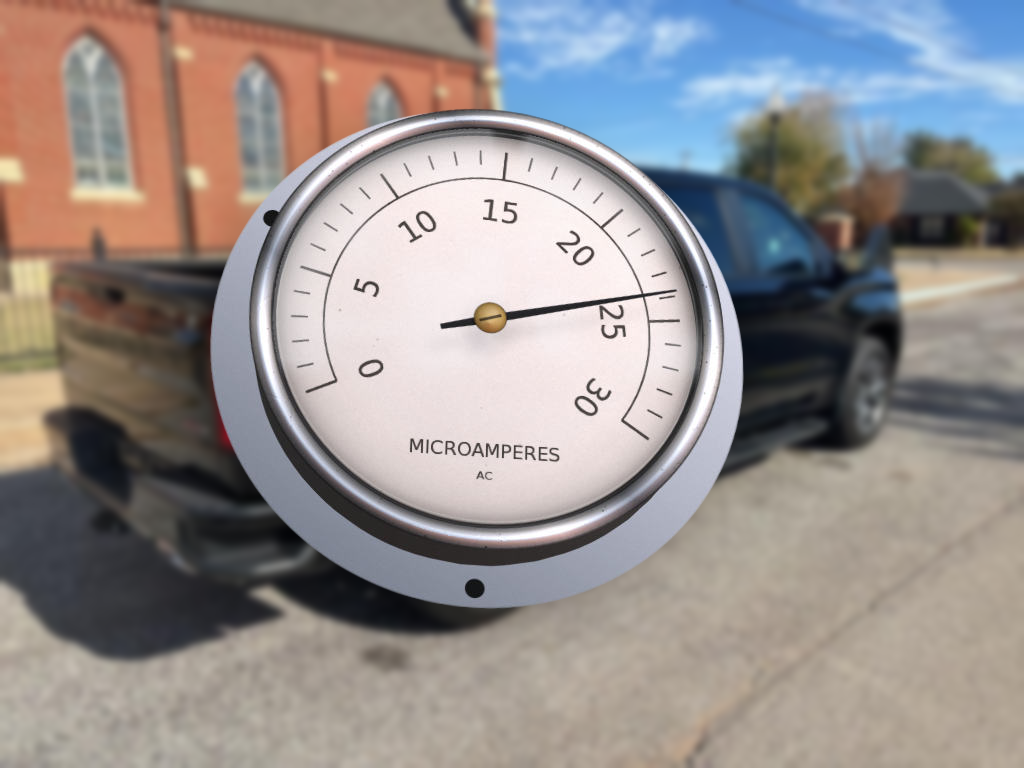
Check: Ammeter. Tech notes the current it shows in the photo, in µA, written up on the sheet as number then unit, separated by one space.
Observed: 24 µA
